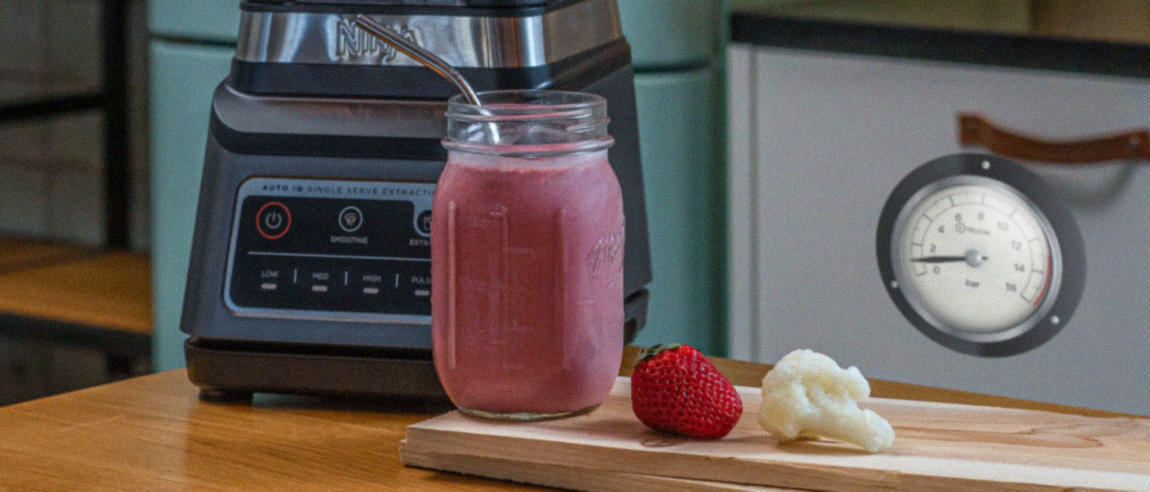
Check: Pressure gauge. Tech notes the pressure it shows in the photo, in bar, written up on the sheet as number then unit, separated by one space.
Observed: 1 bar
